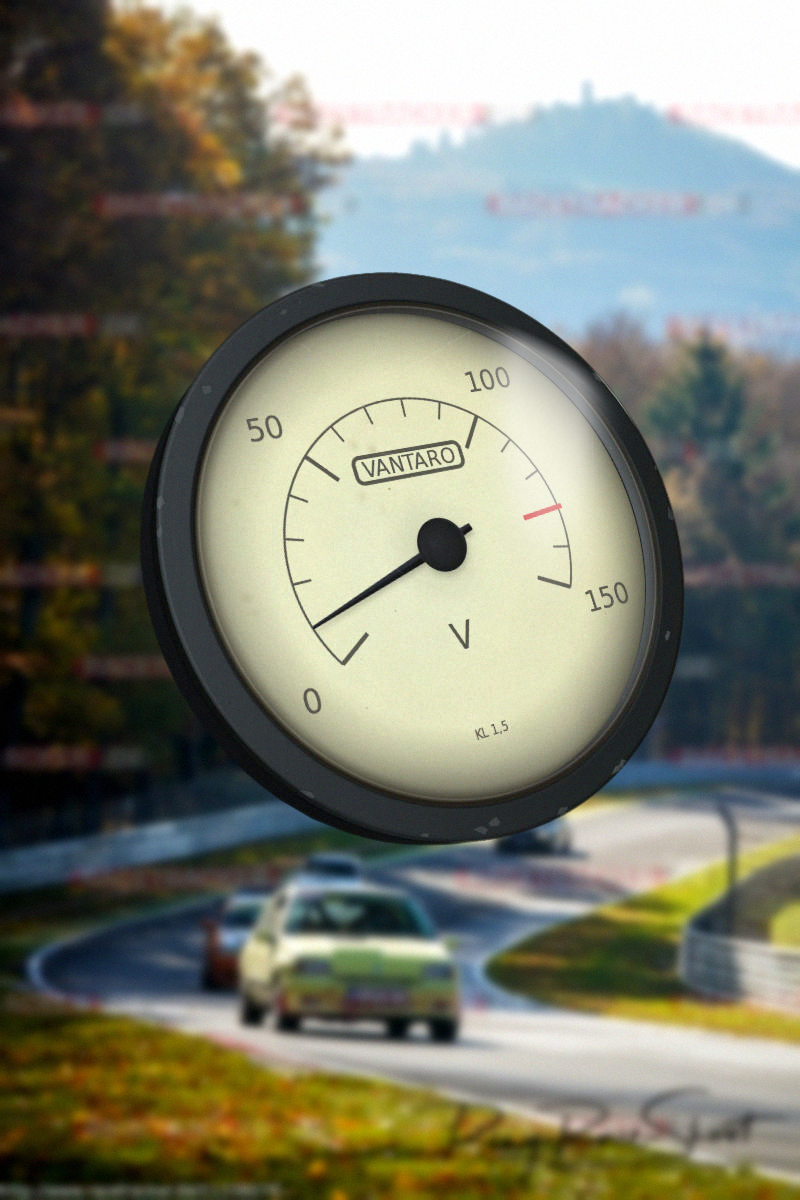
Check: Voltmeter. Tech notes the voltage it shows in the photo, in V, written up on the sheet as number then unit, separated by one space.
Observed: 10 V
